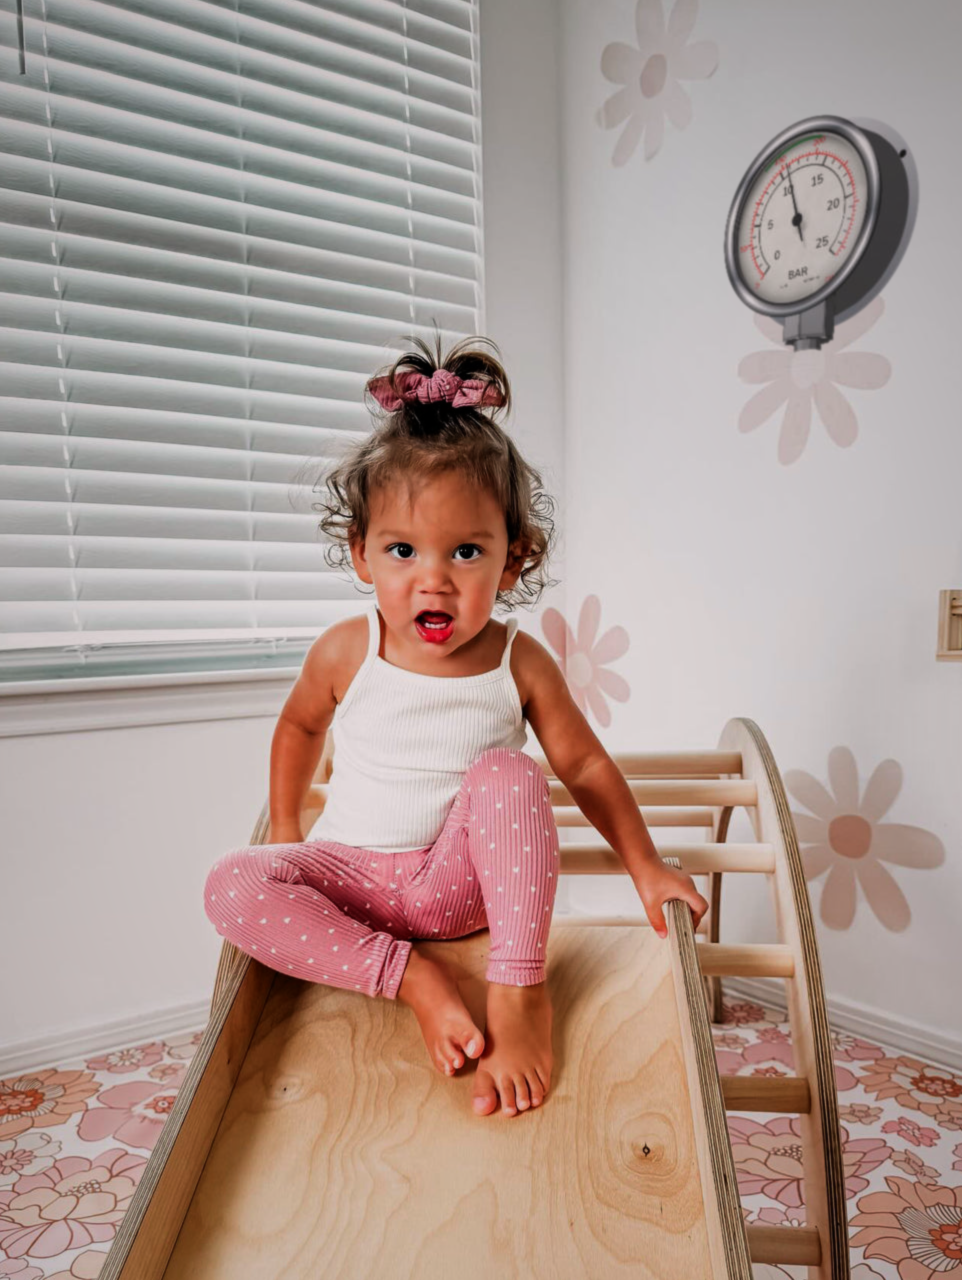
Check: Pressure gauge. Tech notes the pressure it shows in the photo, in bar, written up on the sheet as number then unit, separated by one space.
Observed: 11 bar
